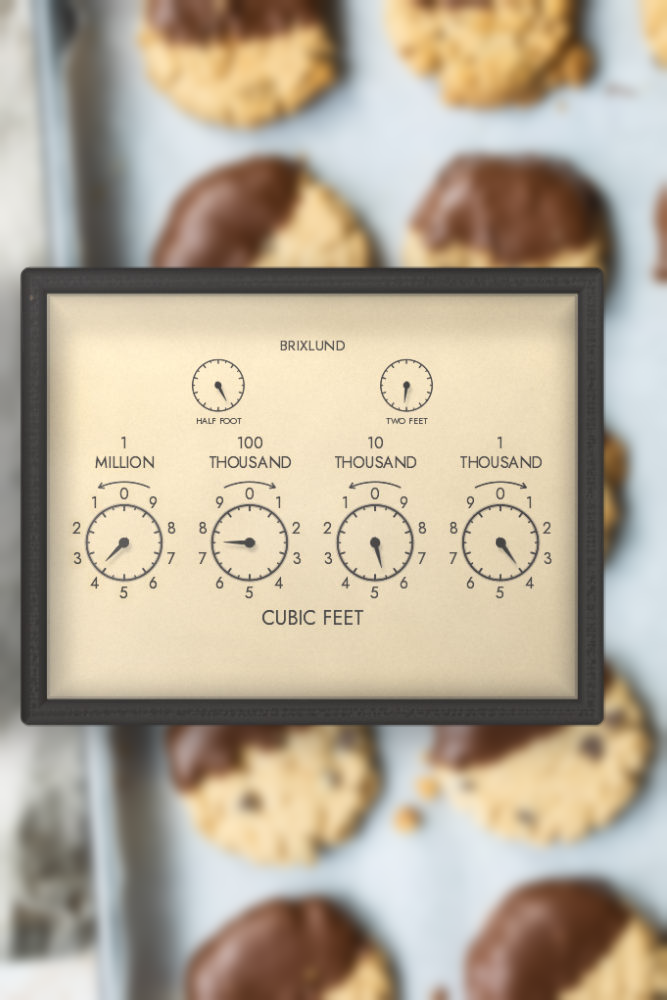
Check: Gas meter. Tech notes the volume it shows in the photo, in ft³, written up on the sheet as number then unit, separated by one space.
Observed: 375400 ft³
